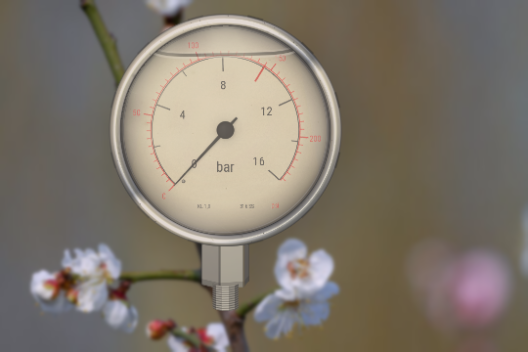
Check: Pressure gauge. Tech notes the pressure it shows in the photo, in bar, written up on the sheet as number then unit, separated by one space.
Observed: 0 bar
